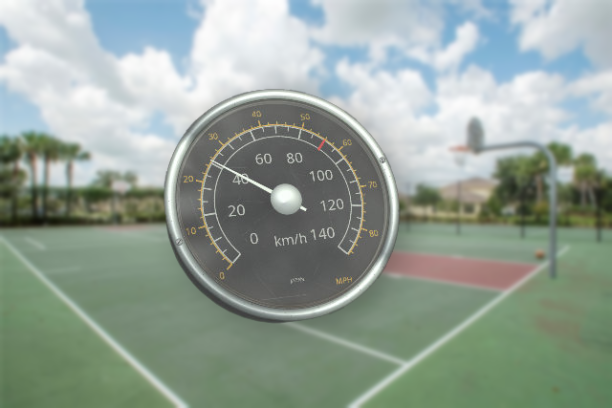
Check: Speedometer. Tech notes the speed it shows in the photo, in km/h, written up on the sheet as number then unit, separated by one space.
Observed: 40 km/h
